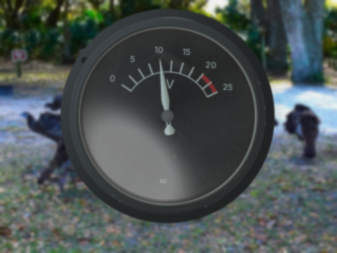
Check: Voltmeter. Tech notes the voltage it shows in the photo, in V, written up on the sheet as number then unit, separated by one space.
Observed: 10 V
